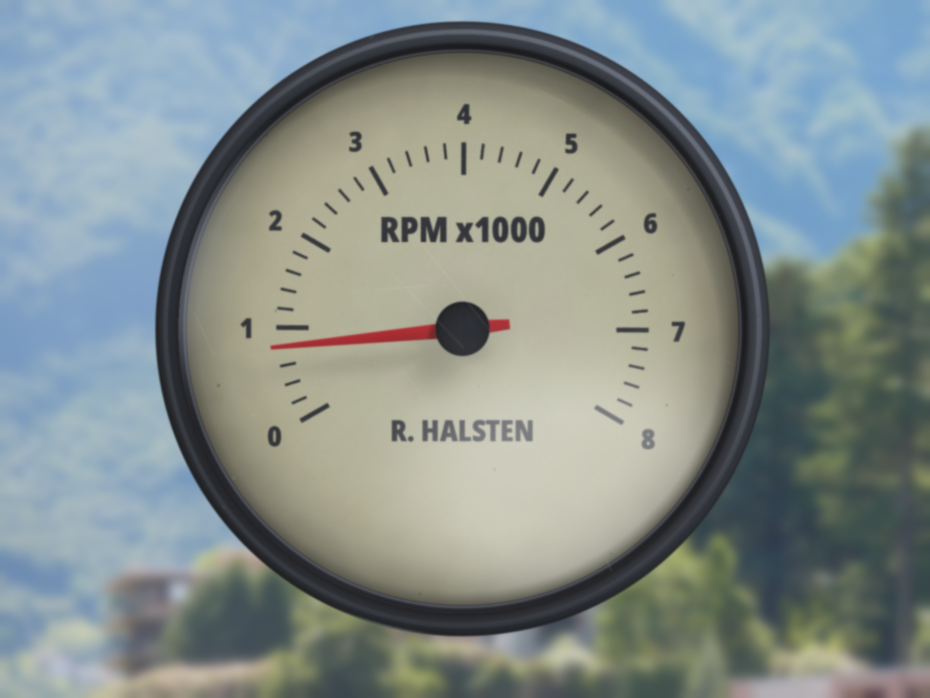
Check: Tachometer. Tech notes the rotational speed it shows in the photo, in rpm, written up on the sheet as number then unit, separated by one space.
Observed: 800 rpm
